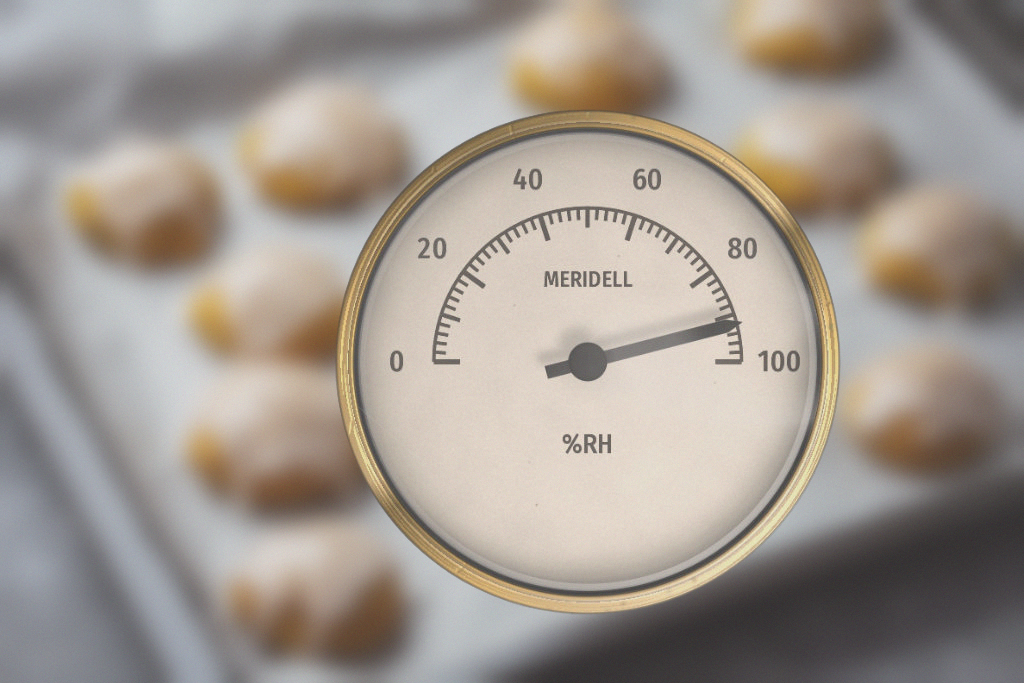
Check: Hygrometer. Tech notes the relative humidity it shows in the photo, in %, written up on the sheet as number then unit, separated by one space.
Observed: 92 %
